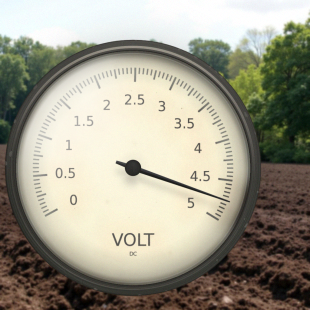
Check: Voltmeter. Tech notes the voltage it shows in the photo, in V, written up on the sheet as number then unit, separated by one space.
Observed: 4.75 V
